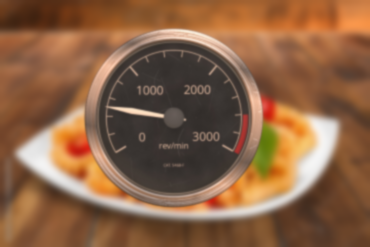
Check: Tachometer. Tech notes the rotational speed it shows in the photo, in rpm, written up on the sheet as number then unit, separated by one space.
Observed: 500 rpm
